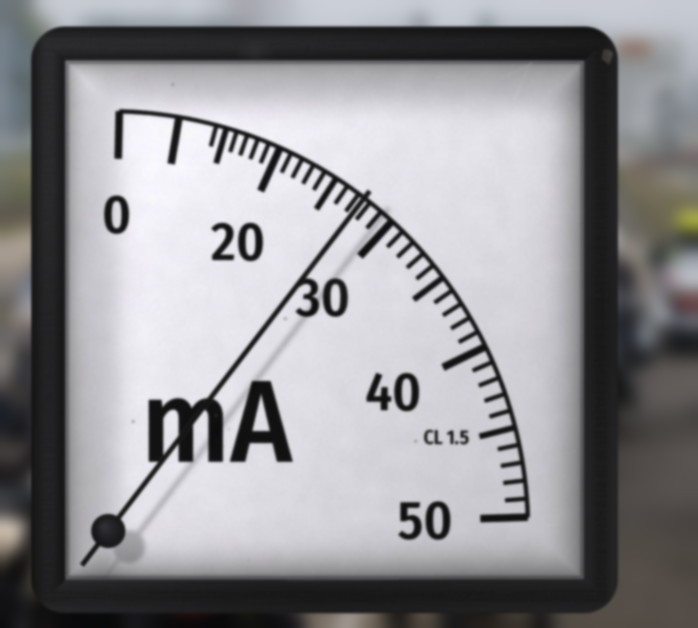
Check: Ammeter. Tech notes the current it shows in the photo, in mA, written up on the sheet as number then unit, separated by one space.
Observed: 27.5 mA
